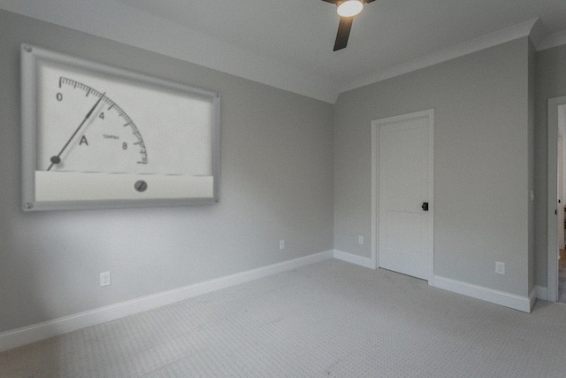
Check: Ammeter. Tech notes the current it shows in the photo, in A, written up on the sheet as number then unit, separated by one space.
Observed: 3 A
